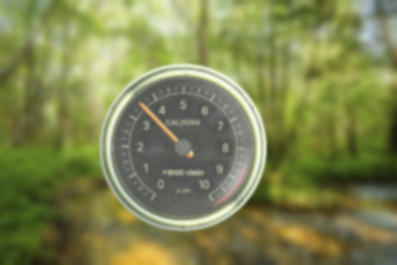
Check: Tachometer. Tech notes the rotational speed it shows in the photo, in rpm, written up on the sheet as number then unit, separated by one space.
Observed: 3500 rpm
